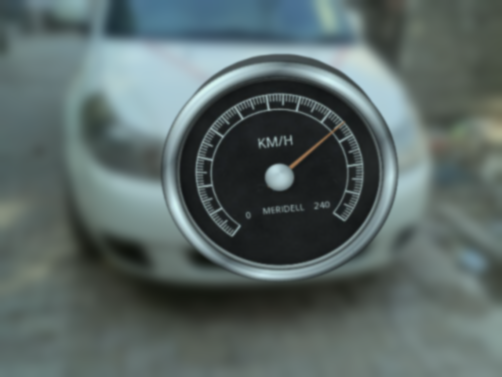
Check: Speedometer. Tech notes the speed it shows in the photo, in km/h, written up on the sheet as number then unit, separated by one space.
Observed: 170 km/h
